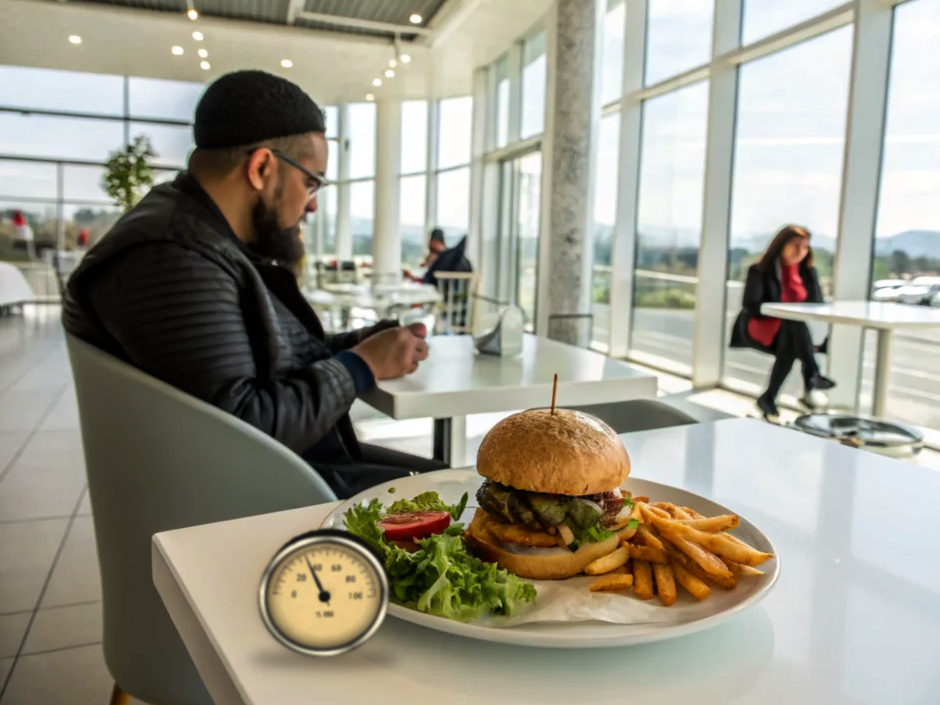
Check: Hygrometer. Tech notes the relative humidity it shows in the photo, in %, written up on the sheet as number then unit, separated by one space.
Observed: 35 %
